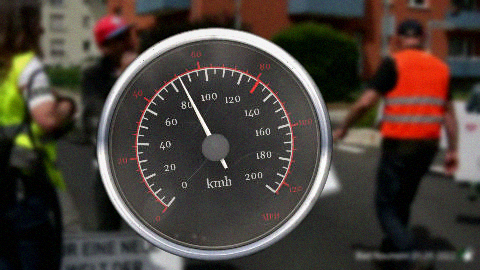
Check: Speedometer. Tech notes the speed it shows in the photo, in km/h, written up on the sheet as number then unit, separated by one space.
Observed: 85 km/h
